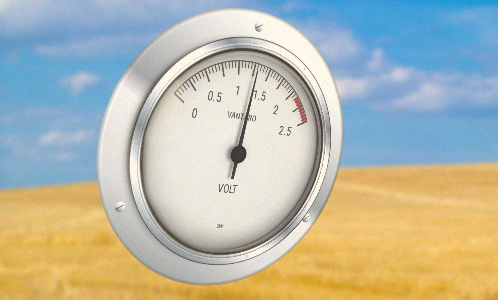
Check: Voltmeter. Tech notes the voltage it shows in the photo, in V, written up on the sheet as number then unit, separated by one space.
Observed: 1.25 V
